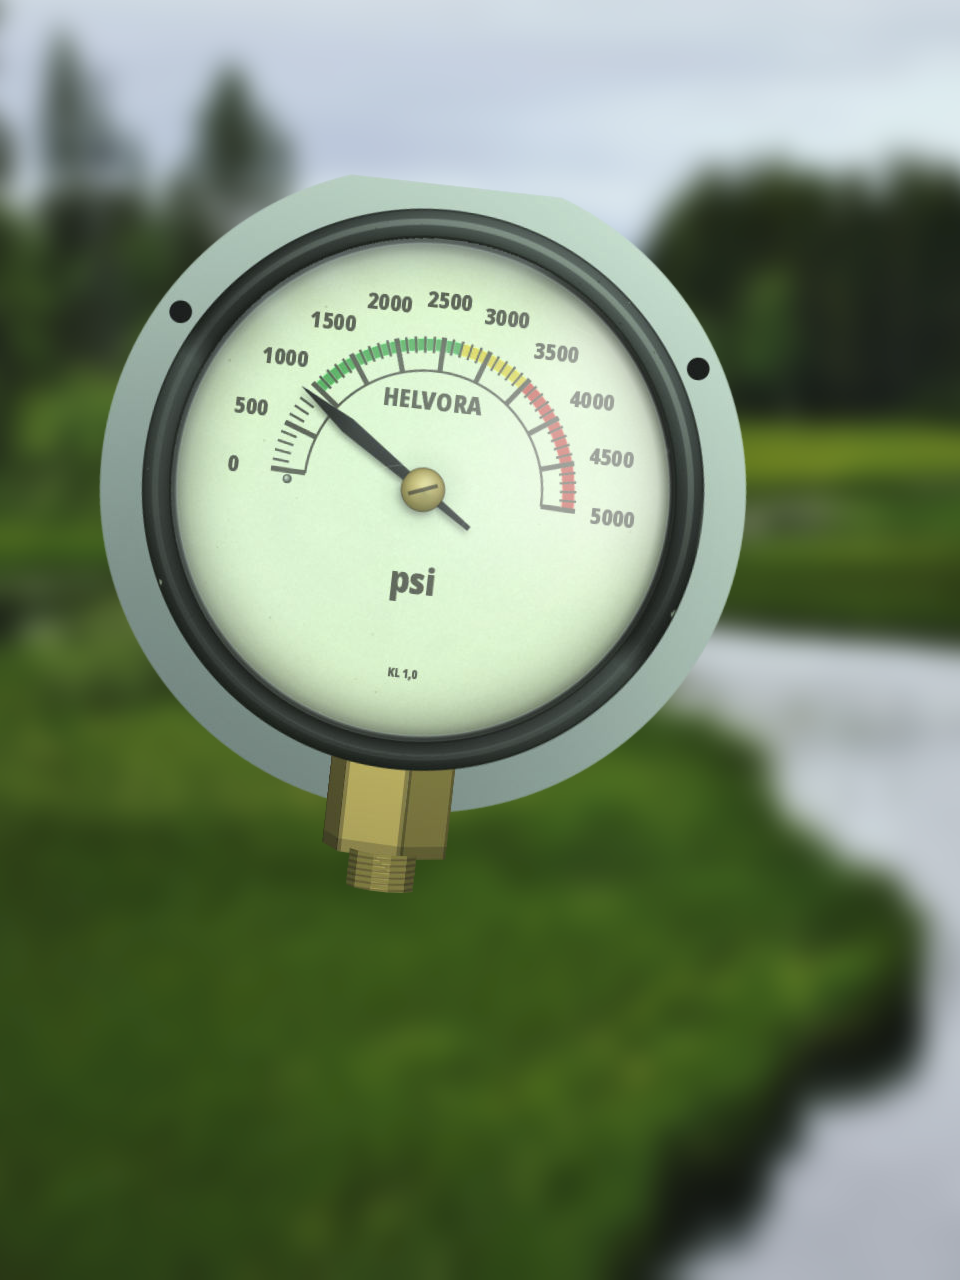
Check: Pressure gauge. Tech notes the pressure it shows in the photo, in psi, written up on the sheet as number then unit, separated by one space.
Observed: 900 psi
